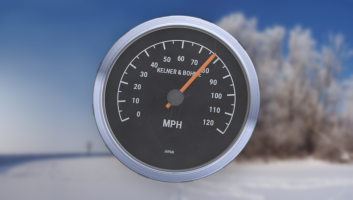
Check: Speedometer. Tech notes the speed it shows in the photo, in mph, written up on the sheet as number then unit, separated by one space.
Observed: 77.5 mph
